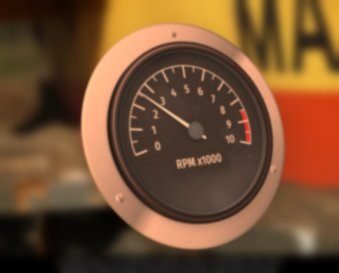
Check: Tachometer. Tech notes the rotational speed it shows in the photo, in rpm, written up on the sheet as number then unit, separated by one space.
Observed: 2500 rpm
